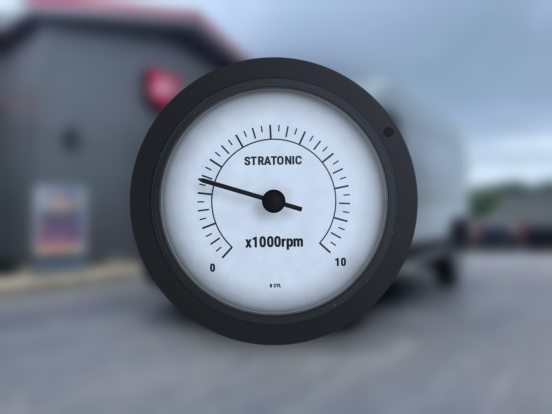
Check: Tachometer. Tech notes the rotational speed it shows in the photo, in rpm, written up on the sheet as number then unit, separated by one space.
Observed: 2375 rpm
